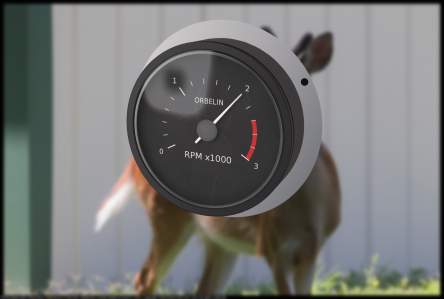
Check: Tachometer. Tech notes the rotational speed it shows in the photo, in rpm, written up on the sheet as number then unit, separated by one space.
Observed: 2000 rpm
